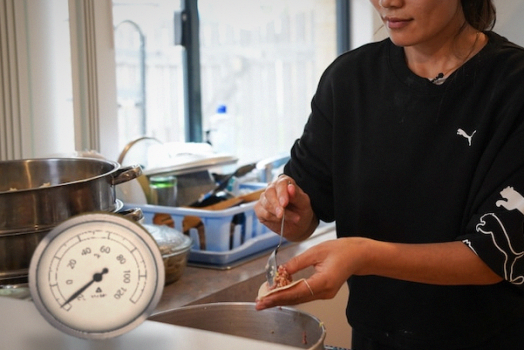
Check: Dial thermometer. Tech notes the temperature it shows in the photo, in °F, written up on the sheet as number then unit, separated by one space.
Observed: -15 °F
